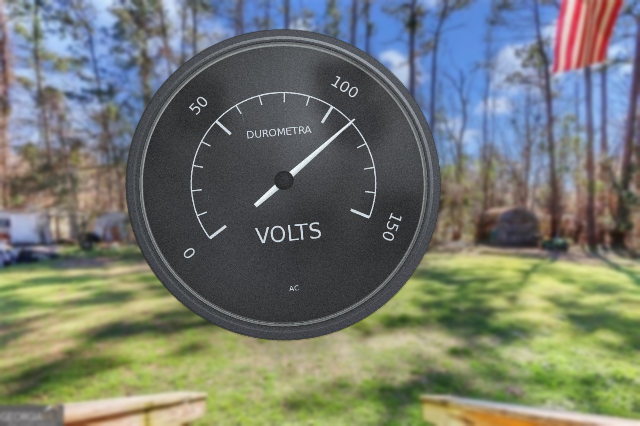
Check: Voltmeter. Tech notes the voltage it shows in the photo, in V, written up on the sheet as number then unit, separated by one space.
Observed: 110 V
